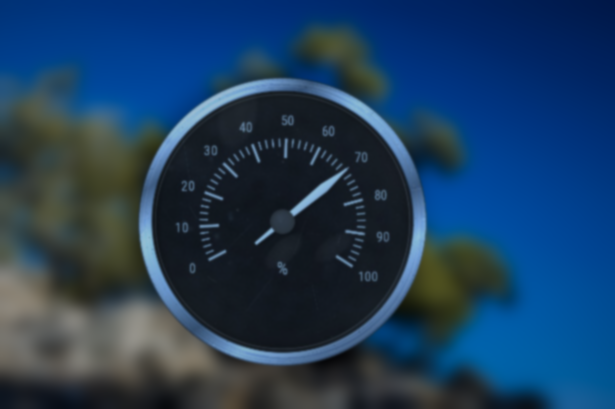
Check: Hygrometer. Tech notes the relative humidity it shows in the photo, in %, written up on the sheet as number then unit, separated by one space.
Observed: 70 %
